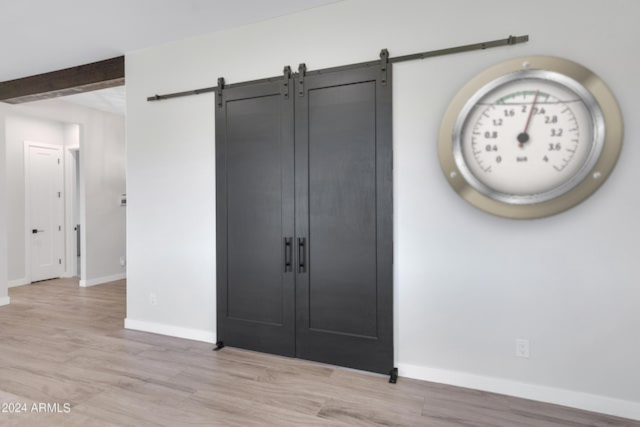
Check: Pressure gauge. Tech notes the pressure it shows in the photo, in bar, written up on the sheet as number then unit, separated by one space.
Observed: 2.2 bar
